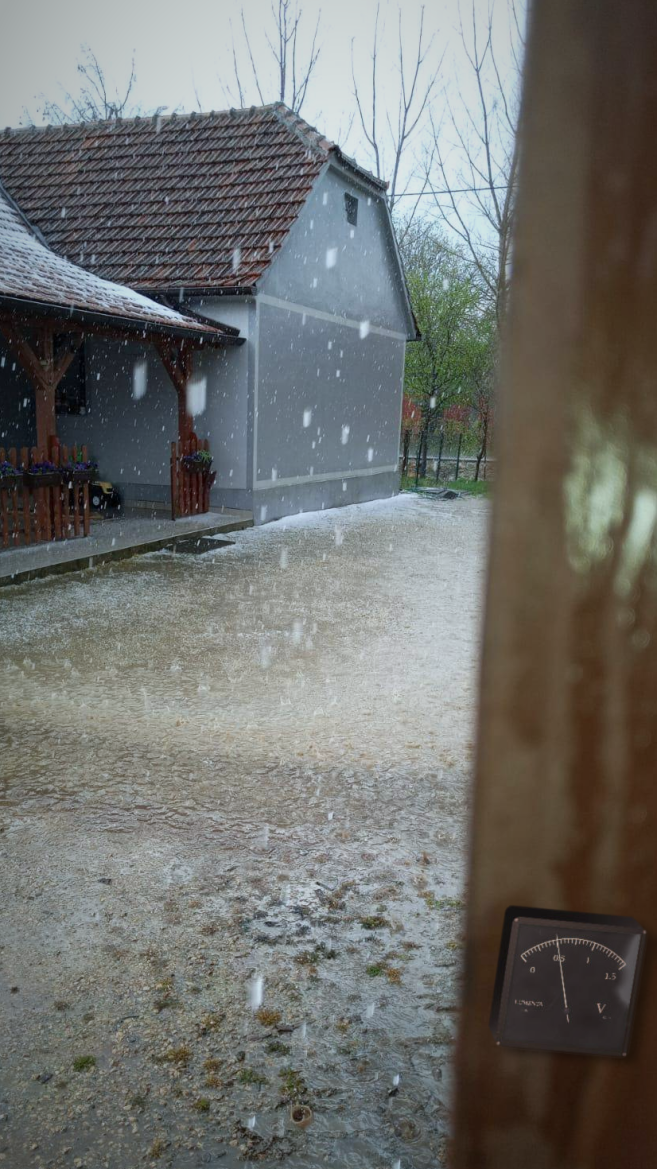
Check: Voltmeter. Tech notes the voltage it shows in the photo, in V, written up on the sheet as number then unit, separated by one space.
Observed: 0.5 V
